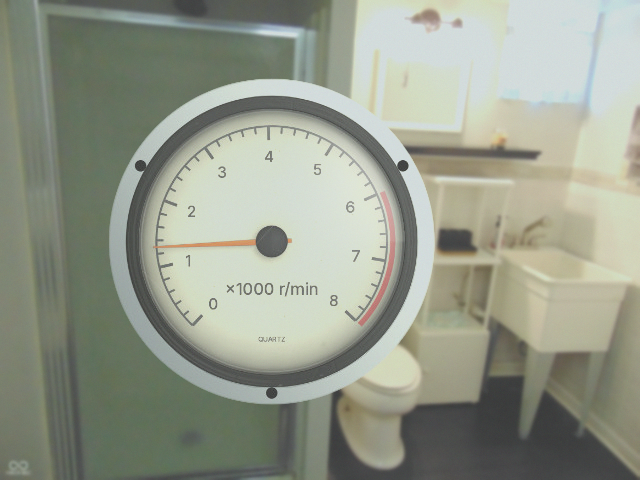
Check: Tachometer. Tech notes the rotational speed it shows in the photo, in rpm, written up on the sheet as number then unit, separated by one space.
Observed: 1300 rpm
